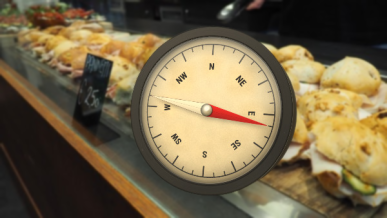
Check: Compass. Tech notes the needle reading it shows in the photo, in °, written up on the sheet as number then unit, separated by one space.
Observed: 100 °
